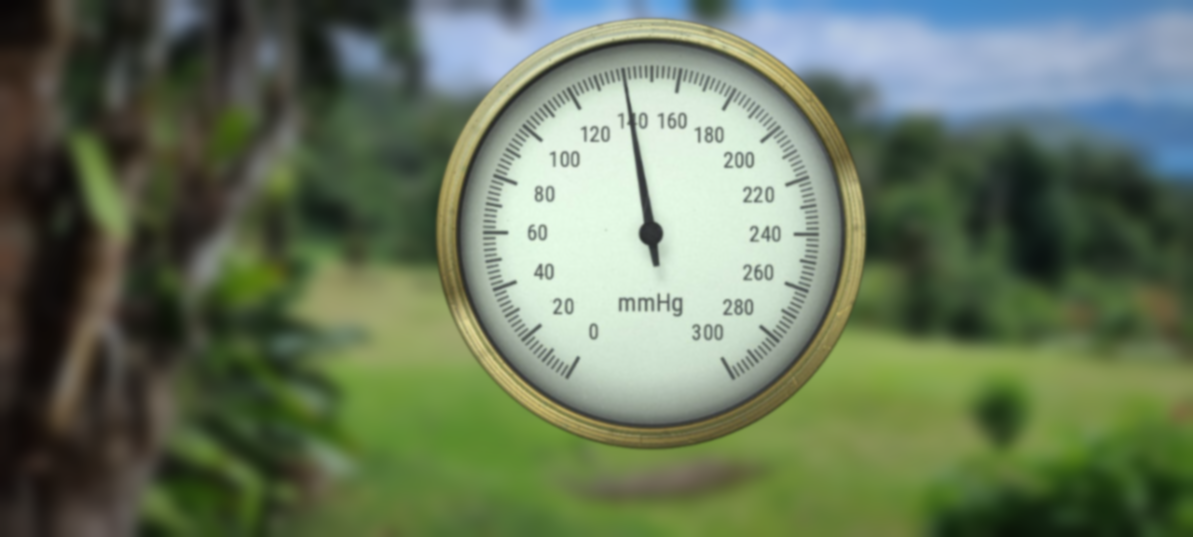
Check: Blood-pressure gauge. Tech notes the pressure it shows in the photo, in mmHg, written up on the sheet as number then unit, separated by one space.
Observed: 140 mmHg
